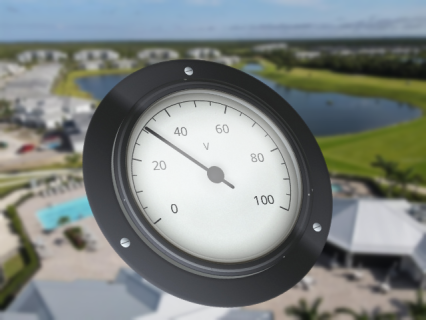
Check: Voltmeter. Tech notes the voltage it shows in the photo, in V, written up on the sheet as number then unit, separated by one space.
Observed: 30 V
